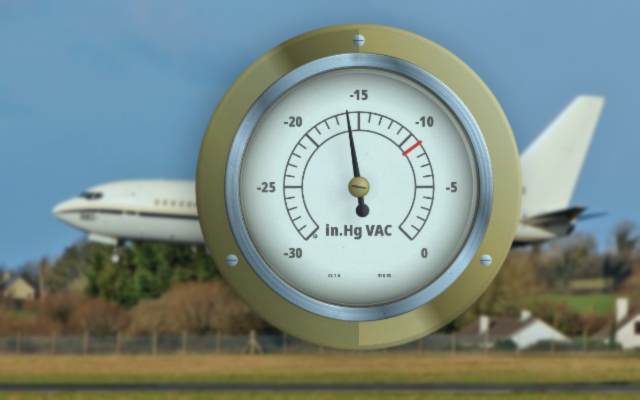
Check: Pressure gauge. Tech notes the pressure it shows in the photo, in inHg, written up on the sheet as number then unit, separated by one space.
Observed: -16 inHg
